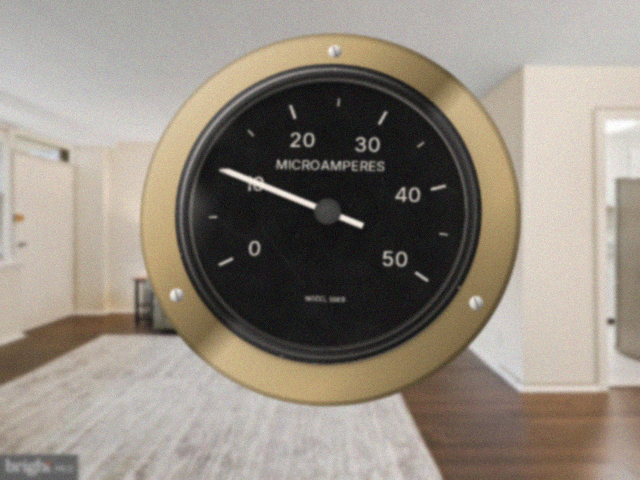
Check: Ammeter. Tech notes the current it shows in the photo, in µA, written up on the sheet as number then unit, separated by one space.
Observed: 10 µA
